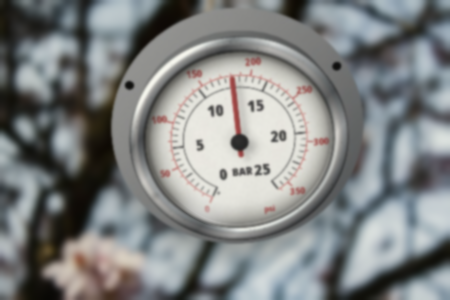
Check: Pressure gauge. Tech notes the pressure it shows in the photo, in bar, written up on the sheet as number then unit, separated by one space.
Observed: 12.5 bar
